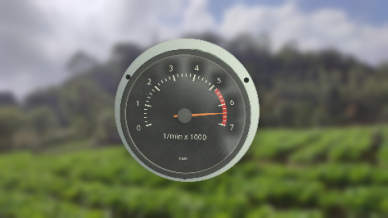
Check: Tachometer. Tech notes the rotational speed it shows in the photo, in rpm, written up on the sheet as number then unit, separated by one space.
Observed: 6400 rpm
